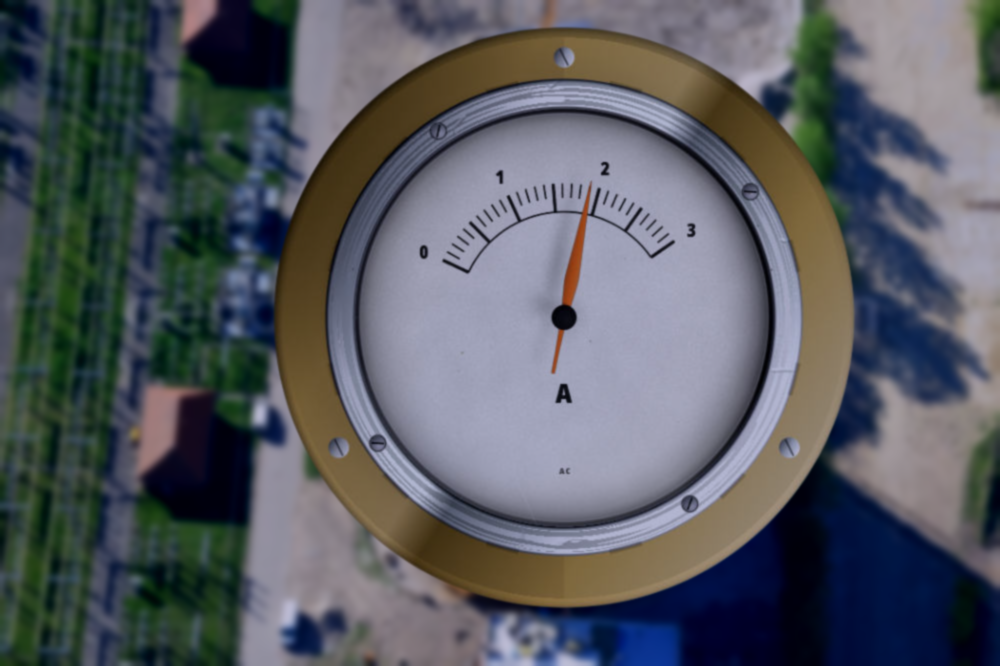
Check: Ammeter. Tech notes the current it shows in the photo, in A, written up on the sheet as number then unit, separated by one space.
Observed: 1.9 A
